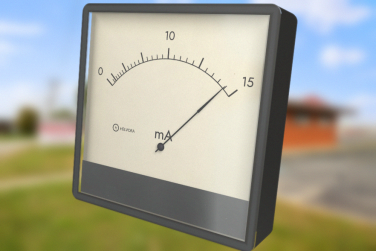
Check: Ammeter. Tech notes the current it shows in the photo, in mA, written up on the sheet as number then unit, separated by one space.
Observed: 14.5 mA
